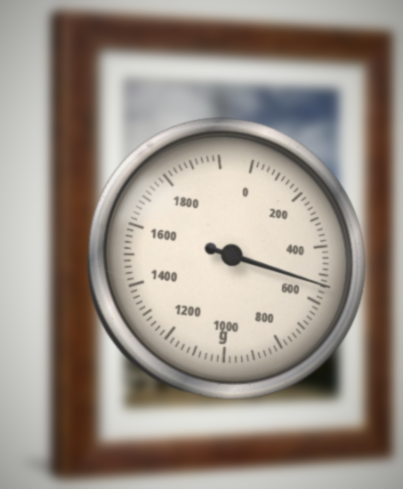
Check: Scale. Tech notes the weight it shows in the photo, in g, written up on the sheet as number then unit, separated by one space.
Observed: 540 g
